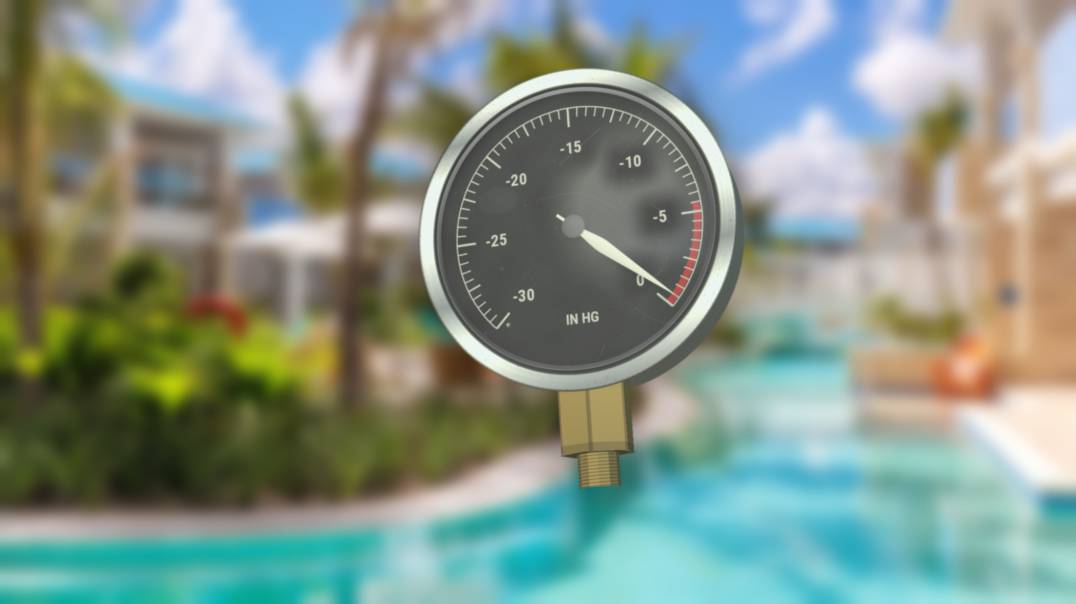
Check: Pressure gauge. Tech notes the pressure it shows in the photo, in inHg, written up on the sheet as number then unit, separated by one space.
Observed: -0.5 inHg
